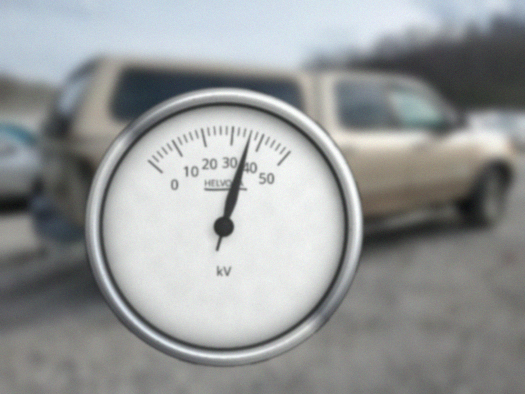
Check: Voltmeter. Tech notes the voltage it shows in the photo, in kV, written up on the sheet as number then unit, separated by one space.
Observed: 36 kV
